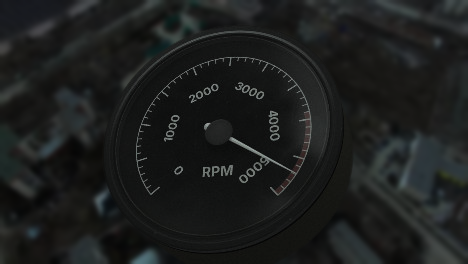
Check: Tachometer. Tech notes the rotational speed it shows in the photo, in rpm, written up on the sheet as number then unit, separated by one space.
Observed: 4700 rpm
